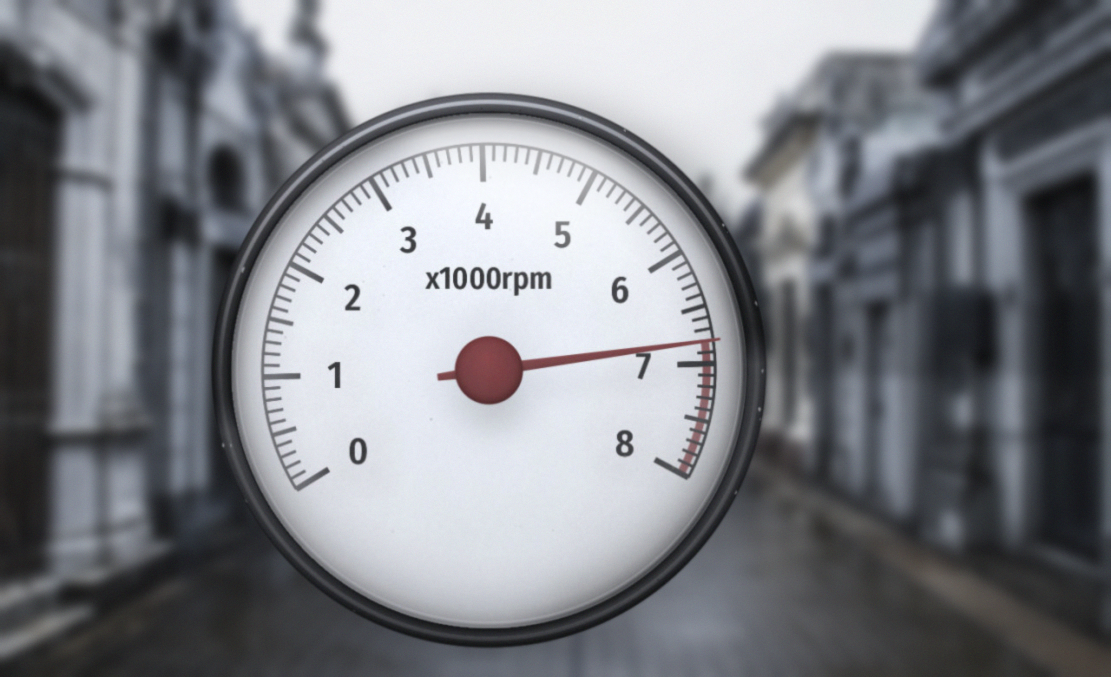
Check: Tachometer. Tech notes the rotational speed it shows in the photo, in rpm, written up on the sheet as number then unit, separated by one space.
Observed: 6800 rpm
